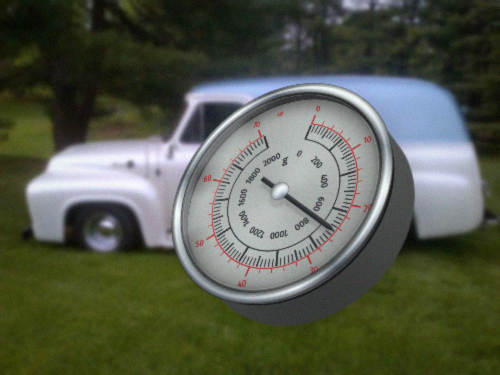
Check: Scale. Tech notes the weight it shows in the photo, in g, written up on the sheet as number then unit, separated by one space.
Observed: 700 g
